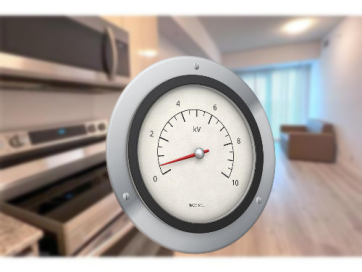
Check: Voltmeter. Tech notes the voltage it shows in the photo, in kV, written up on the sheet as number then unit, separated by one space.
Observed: 0.5 kV
